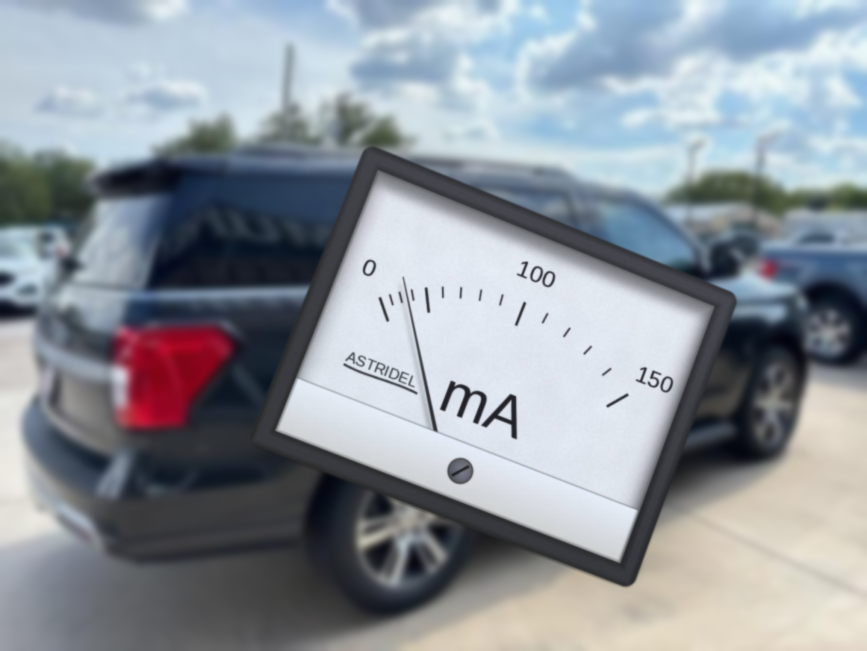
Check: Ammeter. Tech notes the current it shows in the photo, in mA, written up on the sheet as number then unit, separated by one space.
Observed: 35 mA
